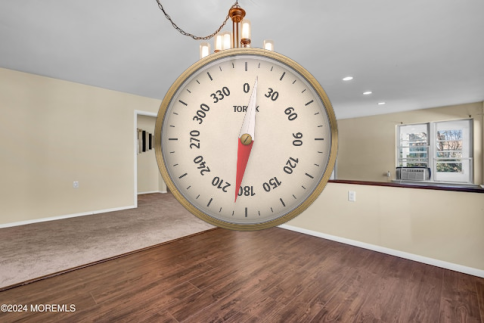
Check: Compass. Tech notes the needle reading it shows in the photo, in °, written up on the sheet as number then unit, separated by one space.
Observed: 190 °
